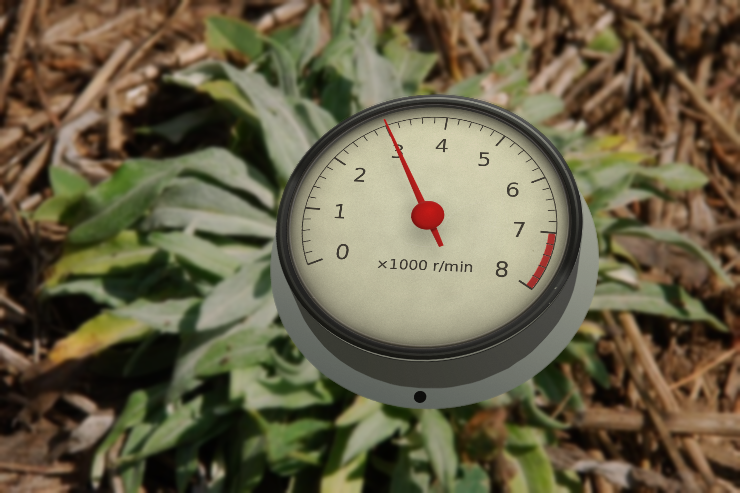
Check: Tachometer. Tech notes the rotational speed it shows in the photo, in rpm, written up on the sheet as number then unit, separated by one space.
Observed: 3000 rpm
